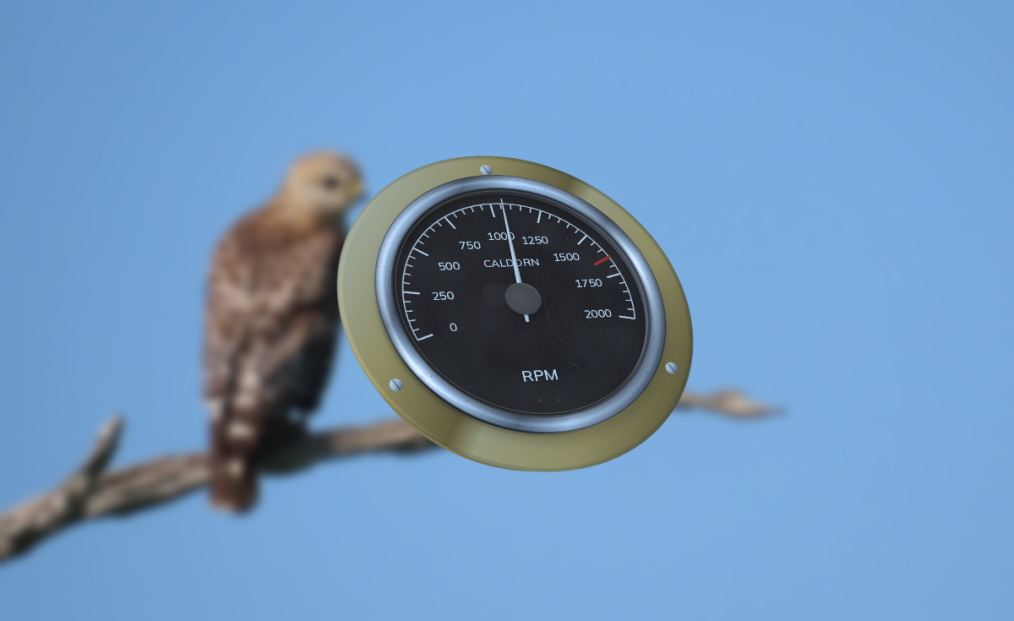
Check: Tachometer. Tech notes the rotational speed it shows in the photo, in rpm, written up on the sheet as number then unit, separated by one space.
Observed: 1050 rpm
